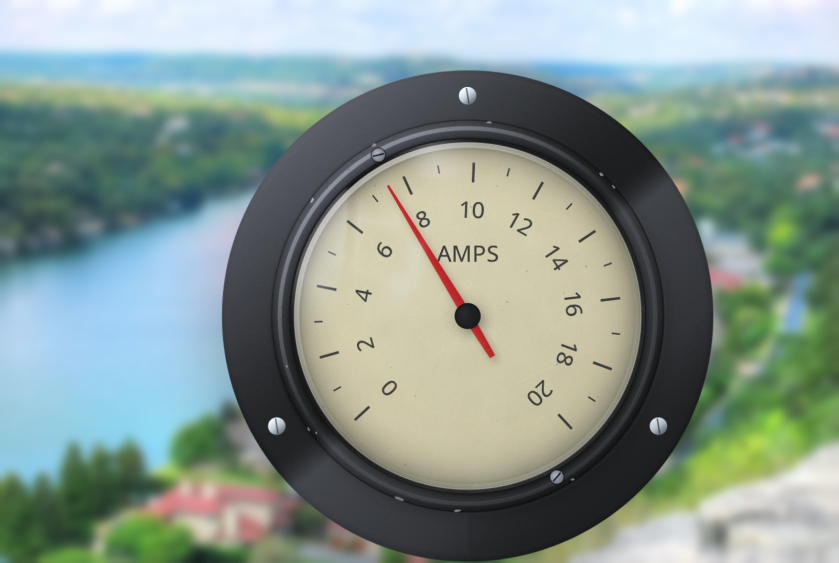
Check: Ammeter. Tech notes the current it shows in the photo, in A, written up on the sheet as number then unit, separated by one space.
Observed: 7.5 A
